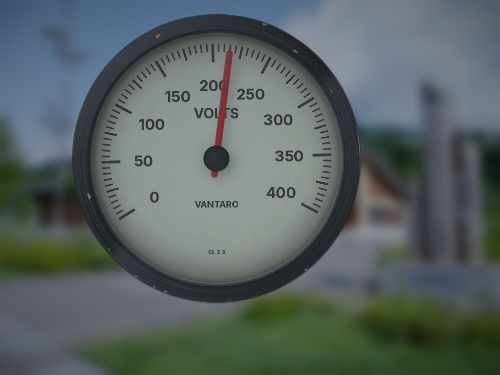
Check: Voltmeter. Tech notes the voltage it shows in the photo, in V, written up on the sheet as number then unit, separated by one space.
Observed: 215 V
